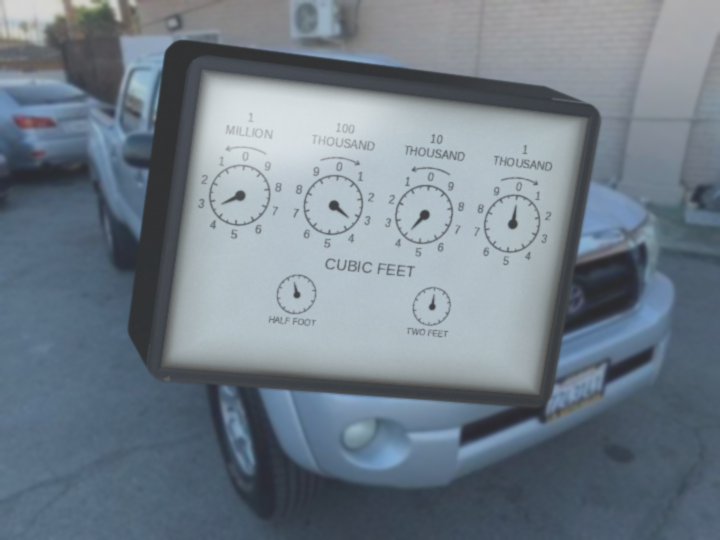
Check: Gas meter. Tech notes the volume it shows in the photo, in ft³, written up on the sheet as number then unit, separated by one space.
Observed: 334000 ft³
